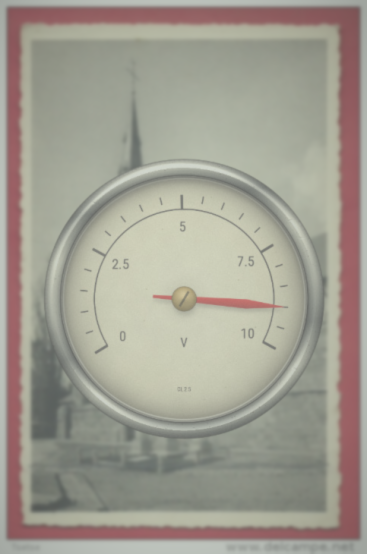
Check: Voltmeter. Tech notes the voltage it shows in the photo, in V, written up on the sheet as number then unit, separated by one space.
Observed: 9 V
